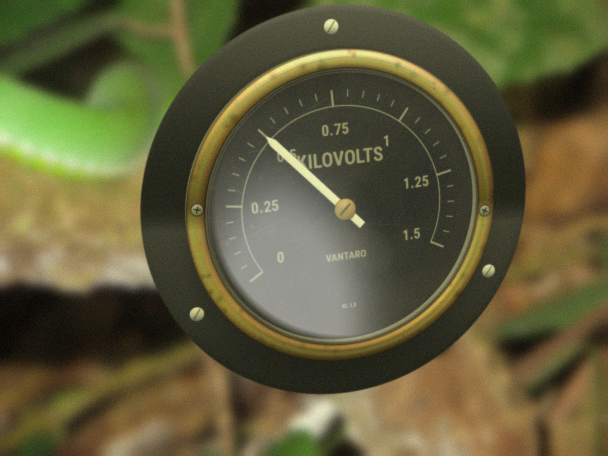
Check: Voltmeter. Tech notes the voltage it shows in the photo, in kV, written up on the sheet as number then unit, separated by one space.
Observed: 0.5 kV
